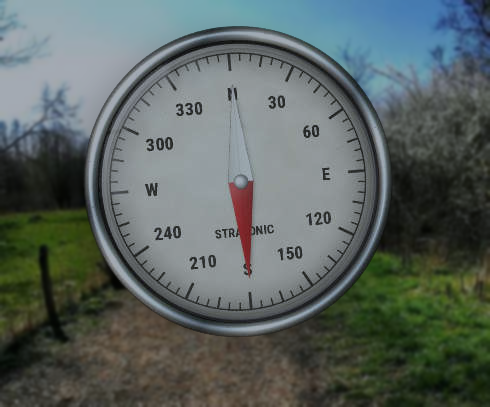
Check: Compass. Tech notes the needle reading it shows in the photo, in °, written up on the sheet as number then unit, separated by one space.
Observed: 180 °
